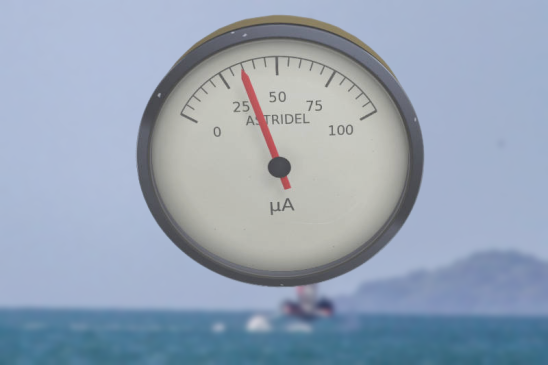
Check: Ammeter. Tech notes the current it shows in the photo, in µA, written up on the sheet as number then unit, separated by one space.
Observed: 35 µA
